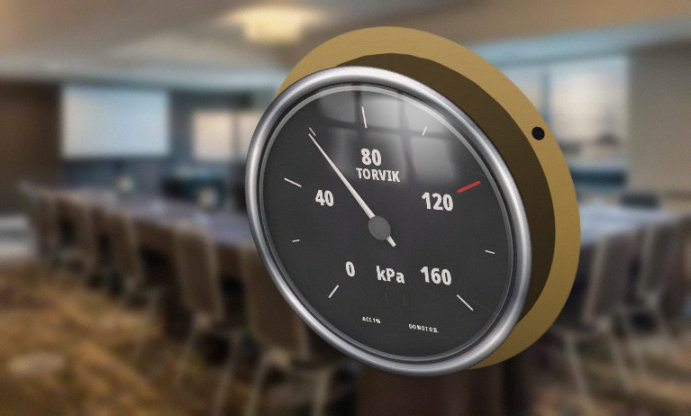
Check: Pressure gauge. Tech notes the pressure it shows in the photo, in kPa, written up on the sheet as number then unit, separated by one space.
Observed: 60 kPa
